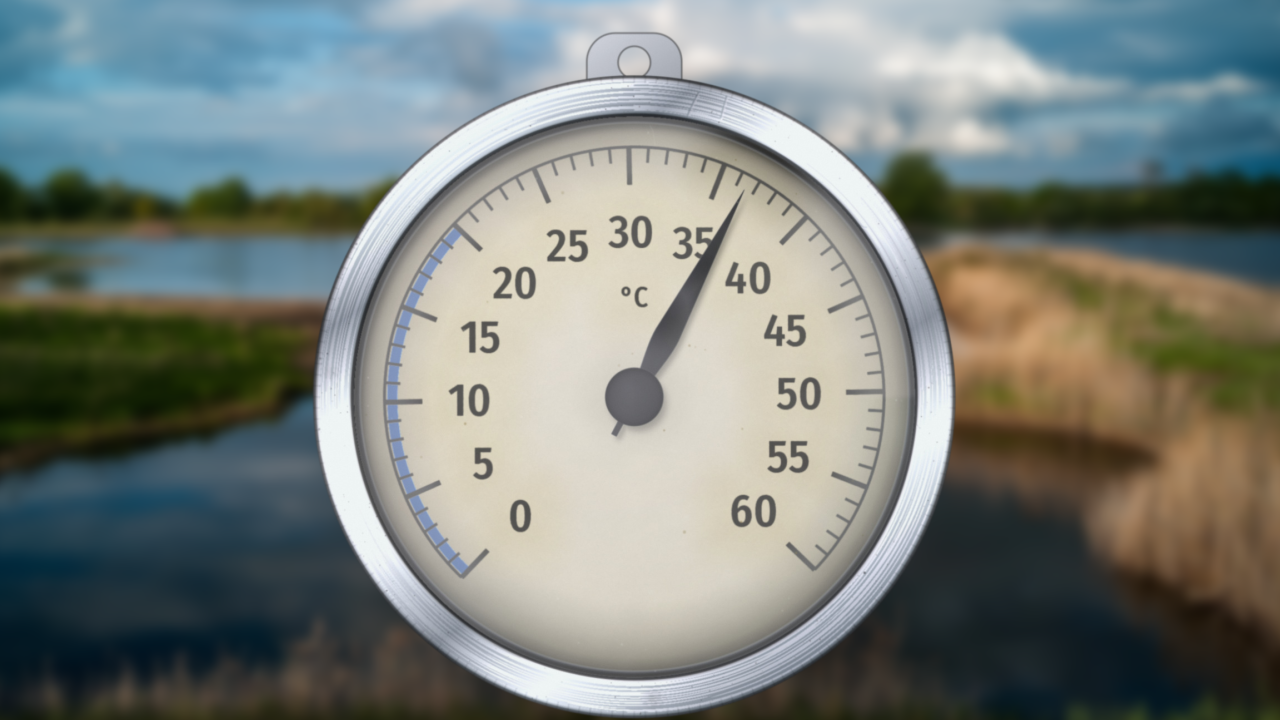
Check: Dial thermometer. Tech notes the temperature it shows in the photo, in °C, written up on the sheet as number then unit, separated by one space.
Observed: 36.5 °C
